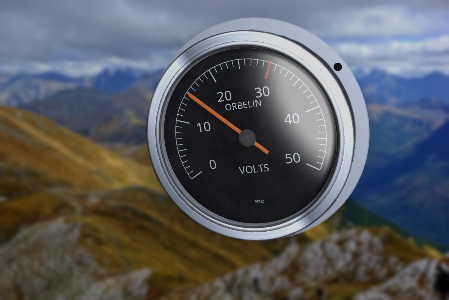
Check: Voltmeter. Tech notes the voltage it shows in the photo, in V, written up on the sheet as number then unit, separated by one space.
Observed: 15 V
